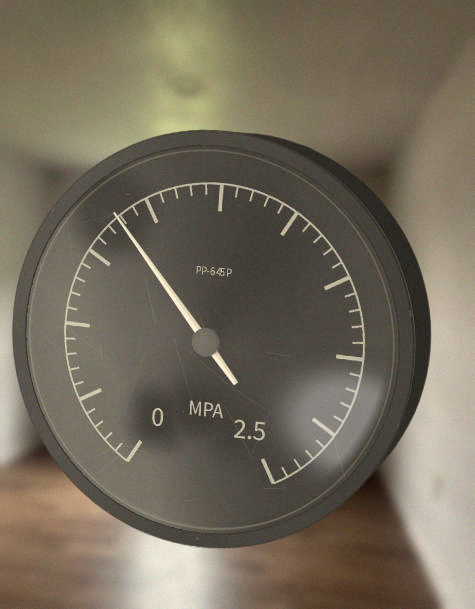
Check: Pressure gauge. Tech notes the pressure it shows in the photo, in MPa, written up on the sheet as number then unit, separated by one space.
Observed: 0.9 MPa
